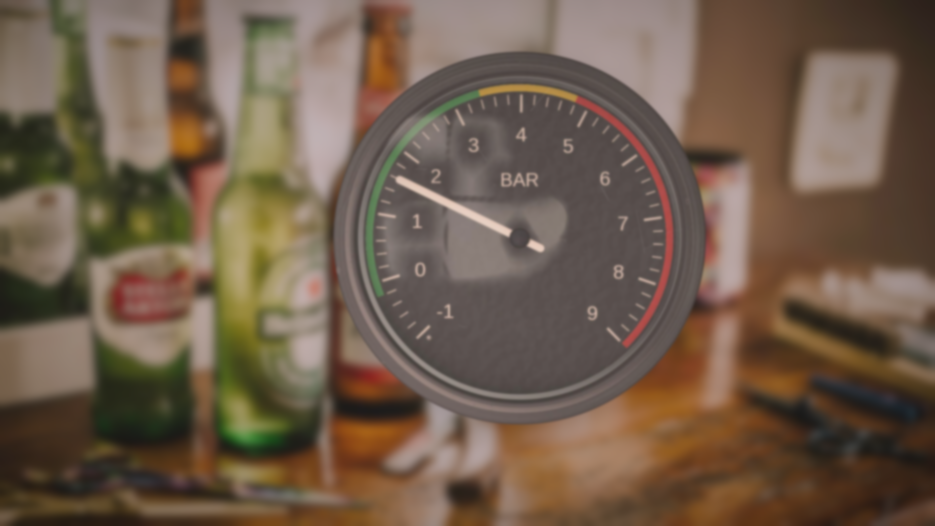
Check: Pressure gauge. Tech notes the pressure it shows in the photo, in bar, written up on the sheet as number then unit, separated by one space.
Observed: 1.6 bar
